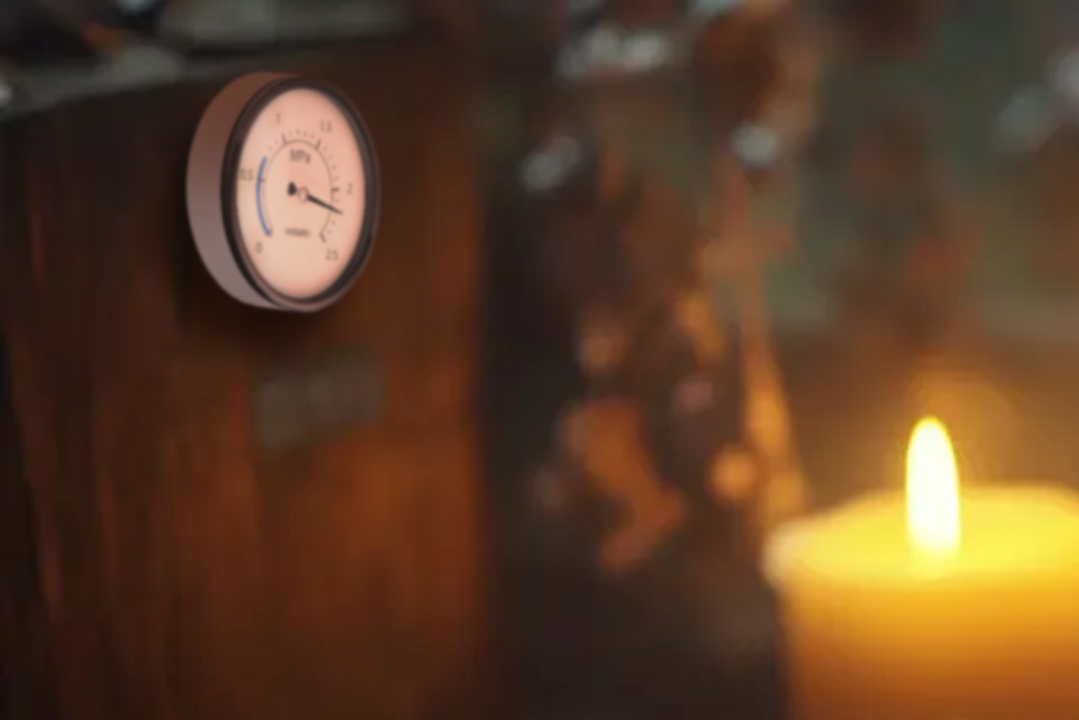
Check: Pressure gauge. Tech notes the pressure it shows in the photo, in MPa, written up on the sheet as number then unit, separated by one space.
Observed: 2.2 MPa
